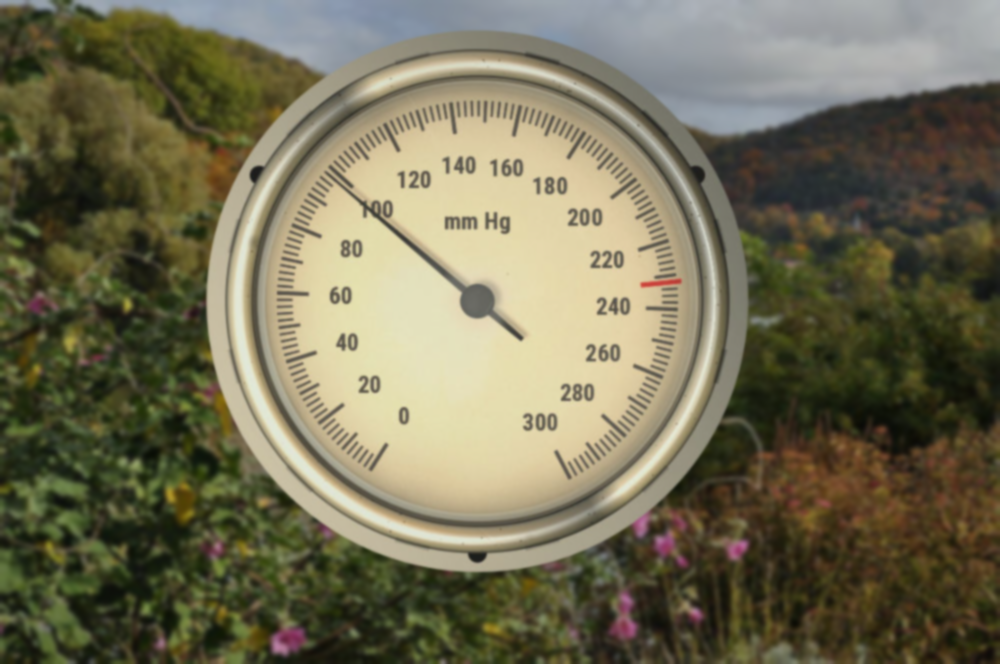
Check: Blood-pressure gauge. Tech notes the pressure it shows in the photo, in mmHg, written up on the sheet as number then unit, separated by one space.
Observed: 98 mmHg
